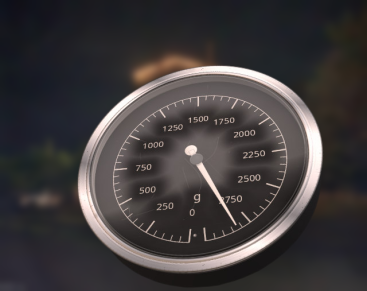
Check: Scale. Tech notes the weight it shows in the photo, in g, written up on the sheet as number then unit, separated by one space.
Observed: 2825 g
